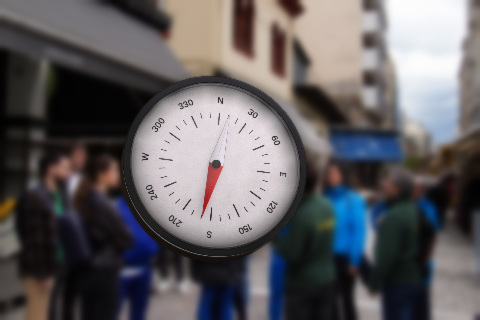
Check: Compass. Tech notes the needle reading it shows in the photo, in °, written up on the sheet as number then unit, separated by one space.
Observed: 190 °
